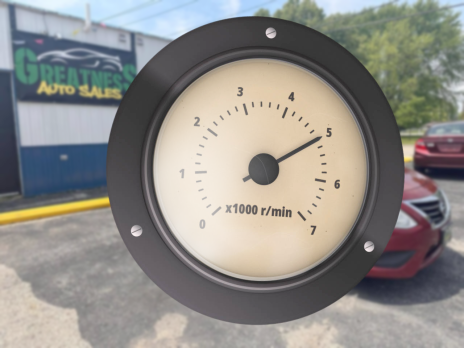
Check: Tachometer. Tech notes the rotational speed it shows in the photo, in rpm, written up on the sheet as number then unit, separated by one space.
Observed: 5000 rpm
